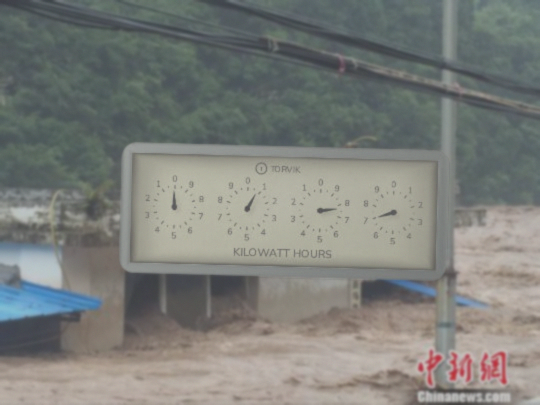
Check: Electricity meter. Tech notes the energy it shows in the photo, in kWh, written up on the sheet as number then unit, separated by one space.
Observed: 77 kWh
